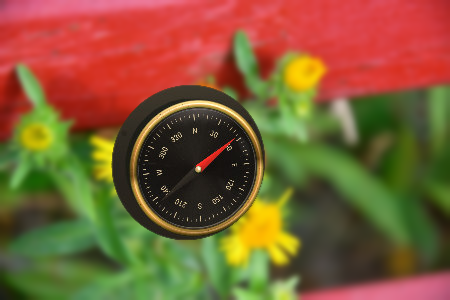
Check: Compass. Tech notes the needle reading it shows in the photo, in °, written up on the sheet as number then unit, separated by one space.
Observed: 55 °
